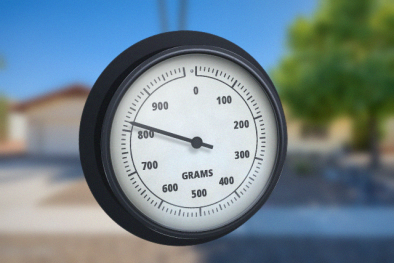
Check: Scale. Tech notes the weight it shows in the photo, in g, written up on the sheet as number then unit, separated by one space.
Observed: 820 g
